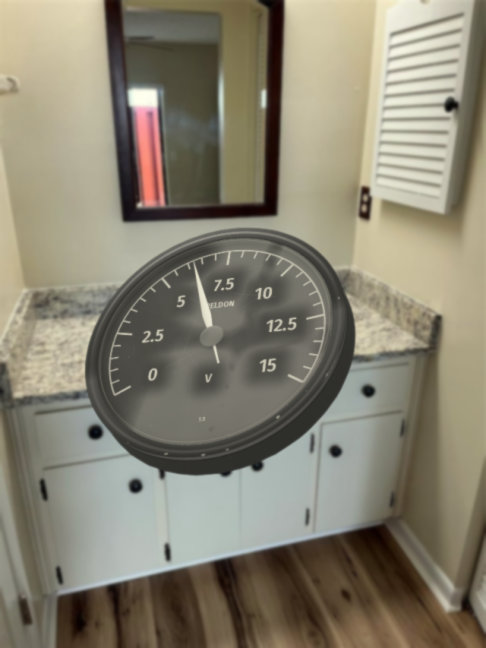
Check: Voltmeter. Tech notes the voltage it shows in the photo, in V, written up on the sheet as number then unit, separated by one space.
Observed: 6.25 V
